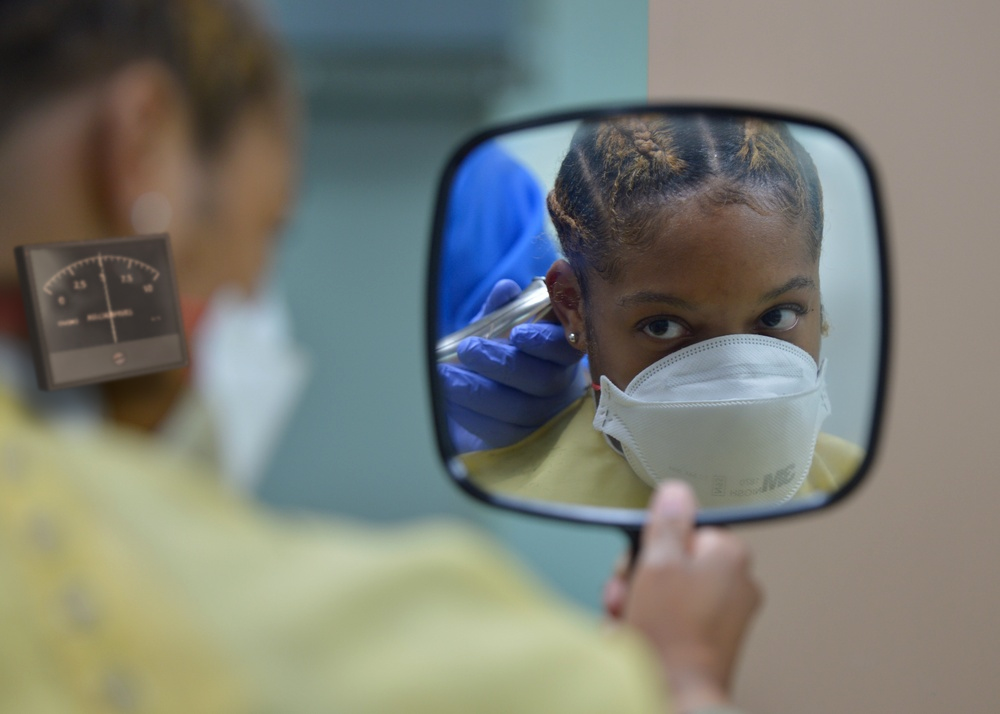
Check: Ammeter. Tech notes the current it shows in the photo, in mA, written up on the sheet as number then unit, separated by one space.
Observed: 5 mA
